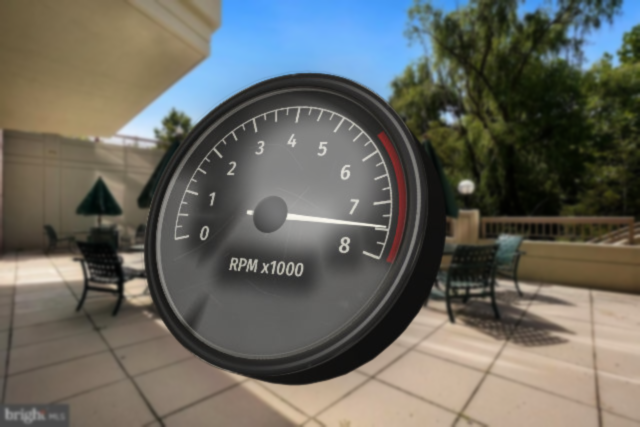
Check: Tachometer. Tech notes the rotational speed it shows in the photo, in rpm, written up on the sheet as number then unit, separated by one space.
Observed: 7500 rpm
